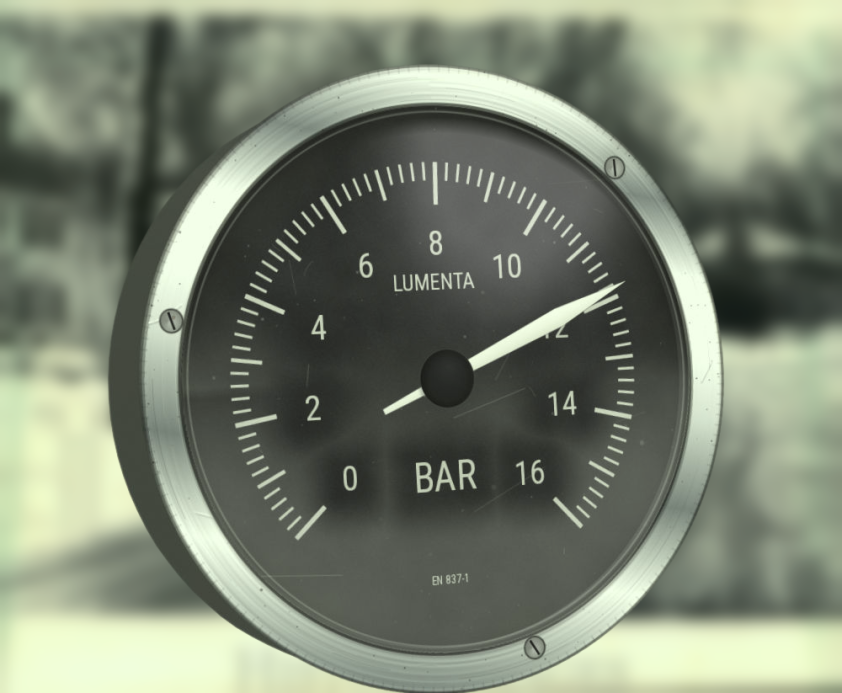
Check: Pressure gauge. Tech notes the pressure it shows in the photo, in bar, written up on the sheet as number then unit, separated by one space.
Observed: 11.8 bar
